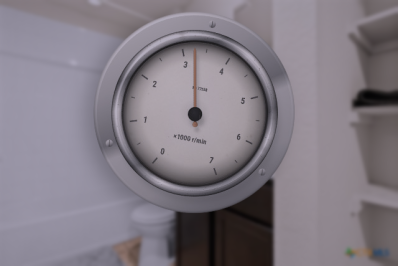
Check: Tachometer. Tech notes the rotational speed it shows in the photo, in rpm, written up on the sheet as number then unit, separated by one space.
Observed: 3250 rpm
